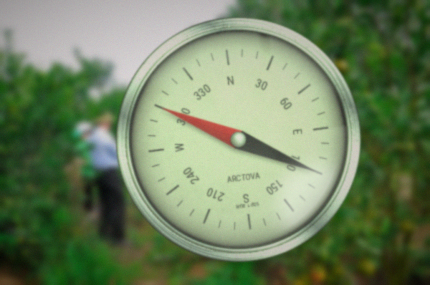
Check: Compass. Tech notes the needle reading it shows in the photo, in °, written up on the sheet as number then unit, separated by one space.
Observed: 300 °
